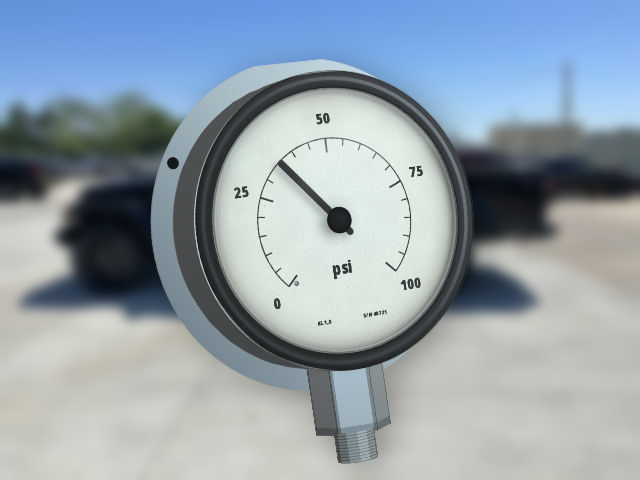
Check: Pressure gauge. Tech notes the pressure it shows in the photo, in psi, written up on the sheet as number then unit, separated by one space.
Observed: 35 psi
